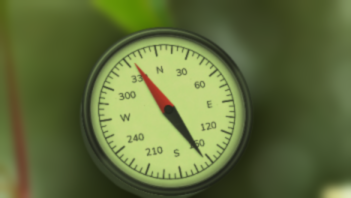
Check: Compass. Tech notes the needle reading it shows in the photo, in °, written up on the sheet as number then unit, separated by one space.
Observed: 335 °
